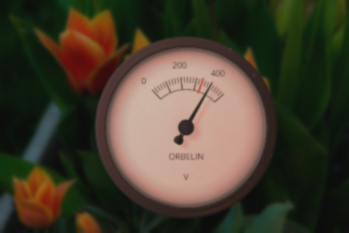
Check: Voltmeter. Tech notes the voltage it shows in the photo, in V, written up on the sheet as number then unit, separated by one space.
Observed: 400 V
